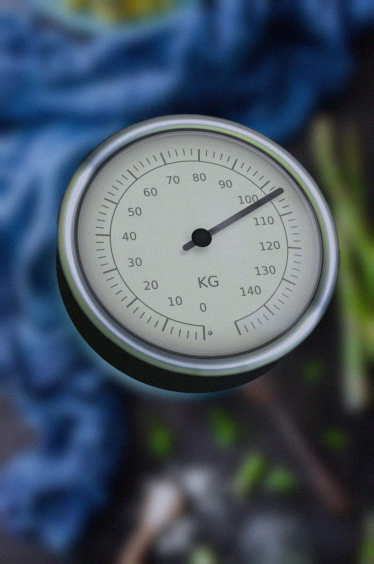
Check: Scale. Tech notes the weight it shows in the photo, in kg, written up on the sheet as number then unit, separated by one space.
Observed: 104 kg
